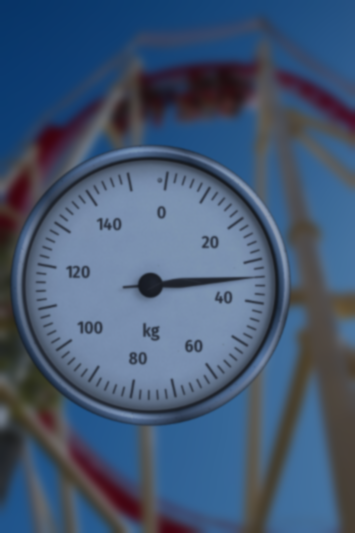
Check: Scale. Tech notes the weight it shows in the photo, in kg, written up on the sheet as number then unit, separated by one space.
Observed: 34 kg
